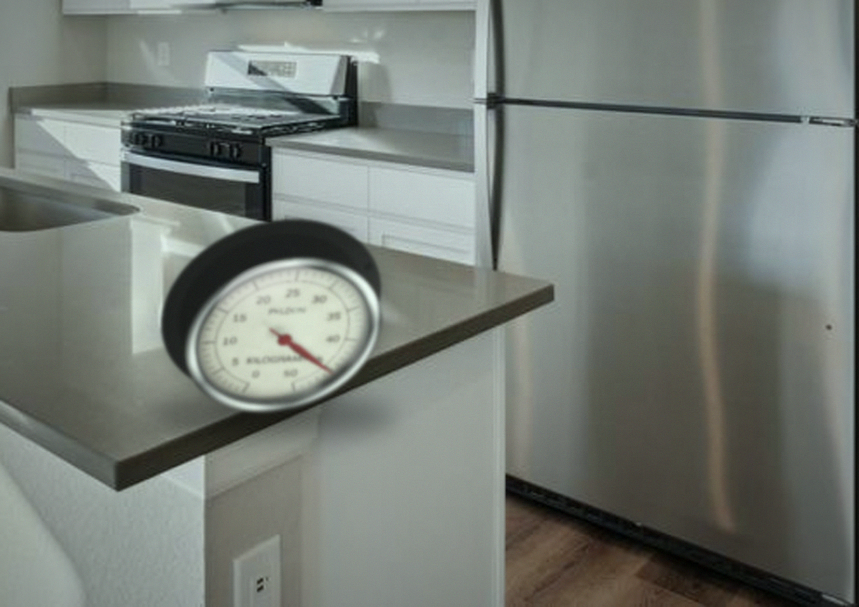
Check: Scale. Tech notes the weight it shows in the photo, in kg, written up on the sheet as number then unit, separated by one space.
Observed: 45 kg
